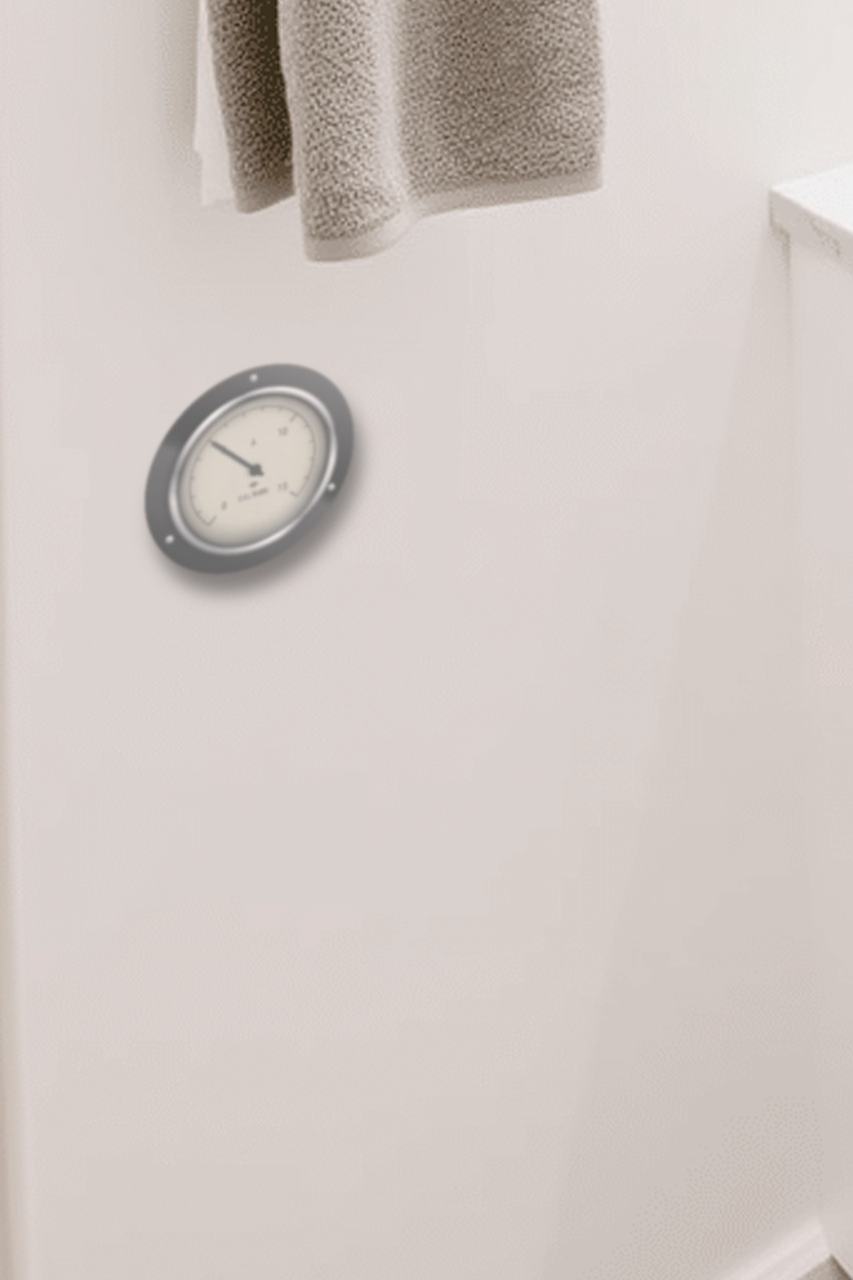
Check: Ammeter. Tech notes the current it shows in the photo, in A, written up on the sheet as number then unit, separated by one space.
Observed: 5 A
